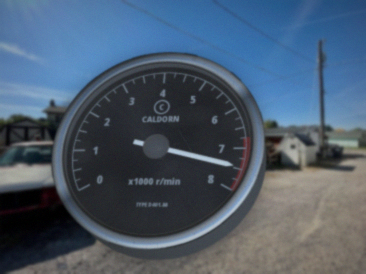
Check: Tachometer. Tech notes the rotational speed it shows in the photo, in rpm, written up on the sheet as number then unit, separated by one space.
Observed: 7500 rpm
